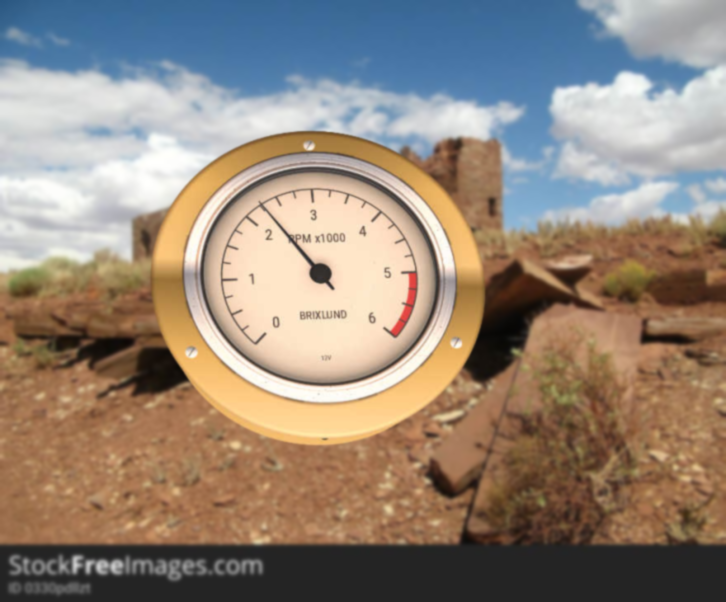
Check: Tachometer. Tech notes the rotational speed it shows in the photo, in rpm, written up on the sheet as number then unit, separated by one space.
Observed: 2250 rpm
